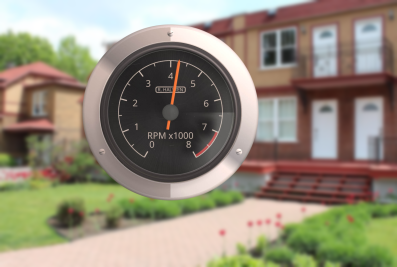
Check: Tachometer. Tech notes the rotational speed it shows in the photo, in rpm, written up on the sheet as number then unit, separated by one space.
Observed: 4250 rpm
